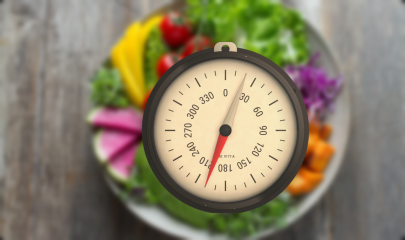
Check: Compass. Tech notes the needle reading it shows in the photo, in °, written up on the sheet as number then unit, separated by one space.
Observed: 200 °
